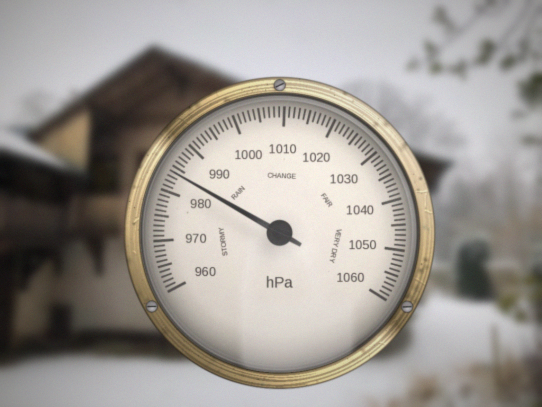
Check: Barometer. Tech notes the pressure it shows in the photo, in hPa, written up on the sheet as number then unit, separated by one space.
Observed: 984 hPa
